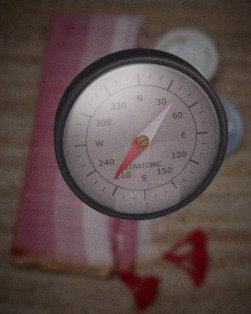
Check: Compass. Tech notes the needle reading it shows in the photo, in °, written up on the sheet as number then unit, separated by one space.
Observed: 220 °
